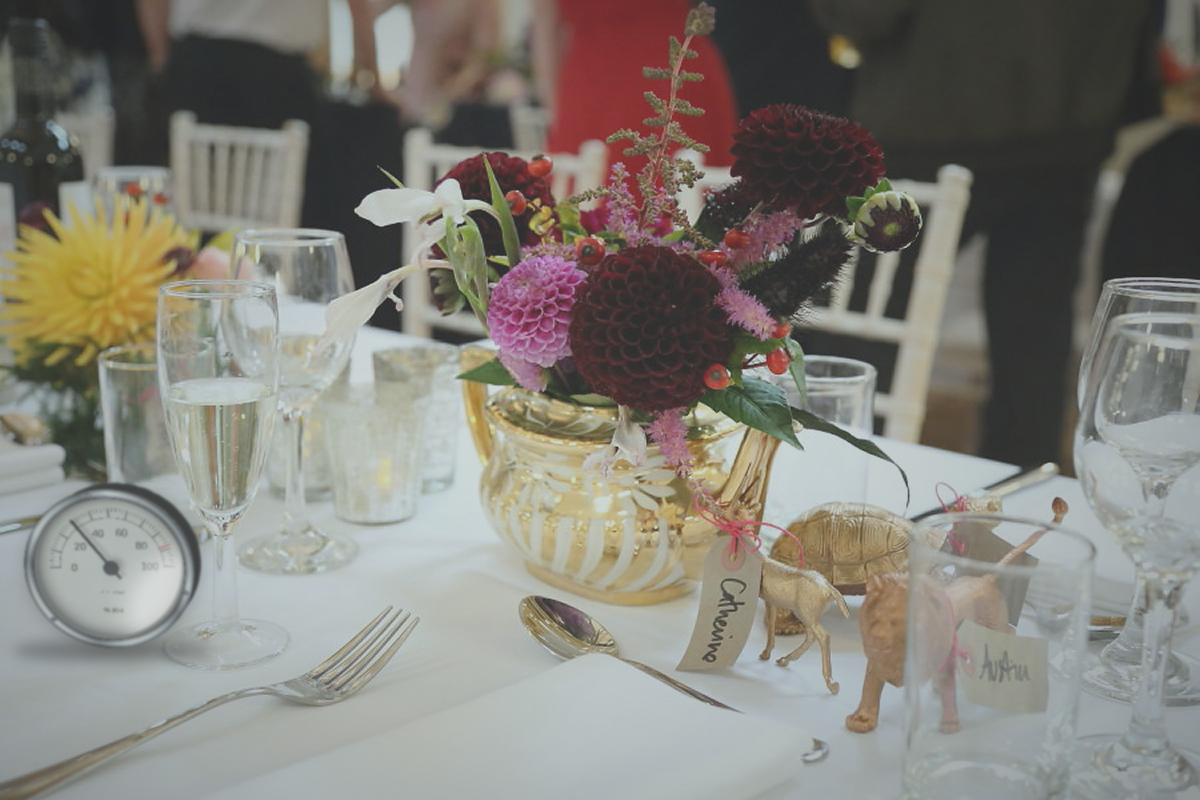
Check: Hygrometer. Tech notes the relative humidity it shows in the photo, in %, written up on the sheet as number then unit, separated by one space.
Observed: 30 %
